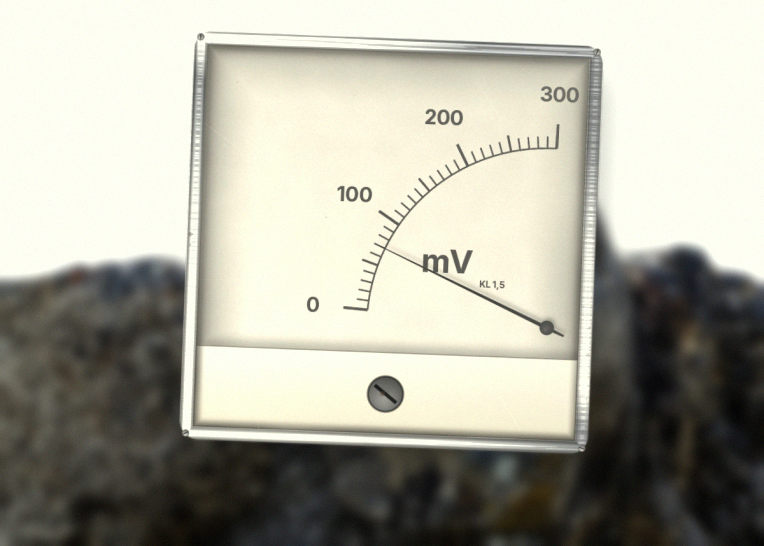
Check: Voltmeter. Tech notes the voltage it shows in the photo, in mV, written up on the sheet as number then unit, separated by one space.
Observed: 70 mV
